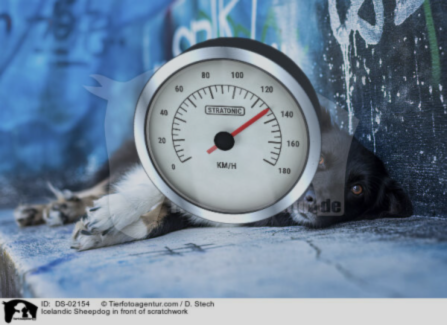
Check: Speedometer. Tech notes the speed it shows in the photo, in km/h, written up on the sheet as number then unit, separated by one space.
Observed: 130 km/h
